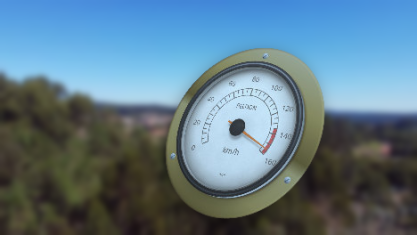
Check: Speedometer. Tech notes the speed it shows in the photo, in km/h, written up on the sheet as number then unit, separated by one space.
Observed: 155 km/h
